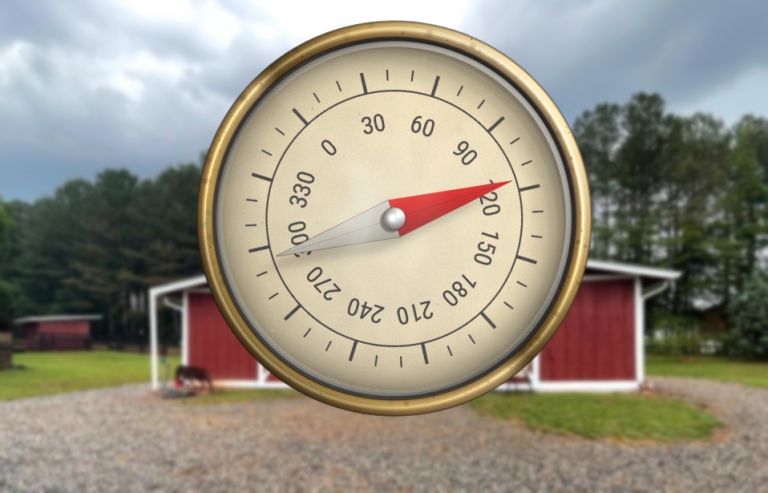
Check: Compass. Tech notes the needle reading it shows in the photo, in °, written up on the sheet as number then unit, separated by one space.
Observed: 115 °
